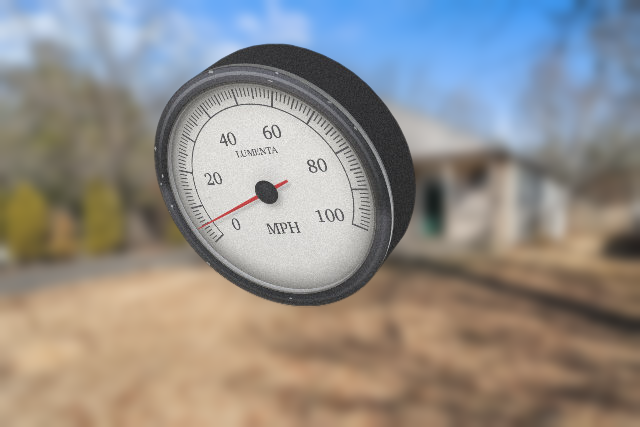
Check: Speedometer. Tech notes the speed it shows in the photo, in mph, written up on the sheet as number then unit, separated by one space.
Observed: 5 mph
